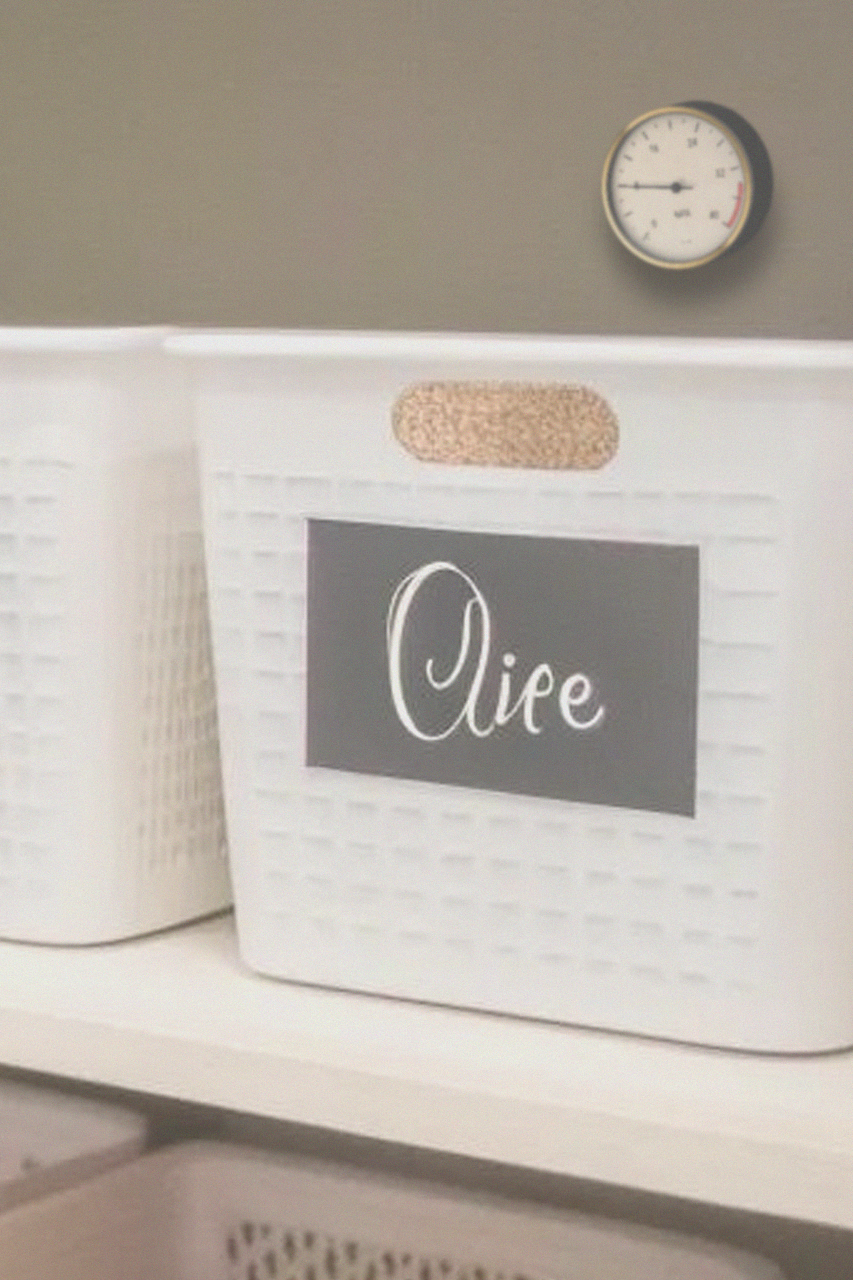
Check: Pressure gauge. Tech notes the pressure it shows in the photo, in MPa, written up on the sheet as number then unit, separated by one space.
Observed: 8 MPa
